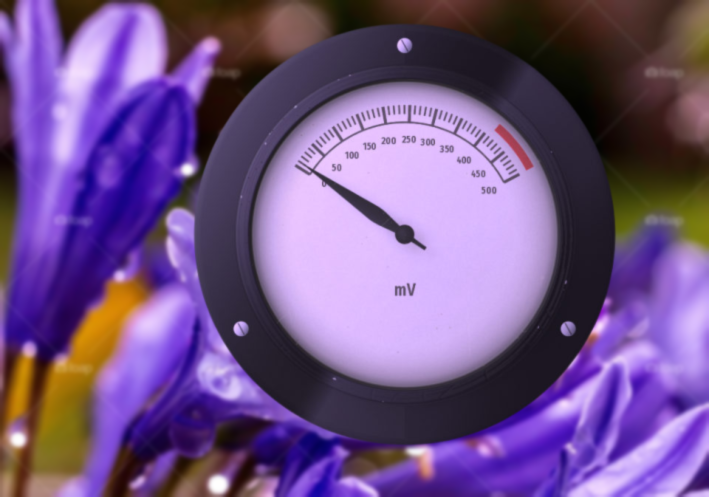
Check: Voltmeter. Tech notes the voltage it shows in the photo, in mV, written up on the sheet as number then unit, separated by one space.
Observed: 10 mV
